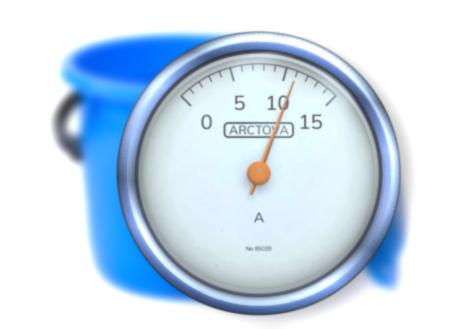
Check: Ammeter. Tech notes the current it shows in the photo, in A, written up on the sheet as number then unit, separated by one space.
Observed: 11 A
